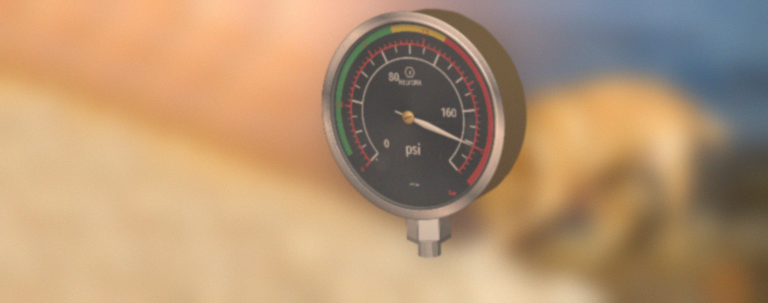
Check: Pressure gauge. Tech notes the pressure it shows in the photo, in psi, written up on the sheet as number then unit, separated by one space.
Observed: 180 psi
